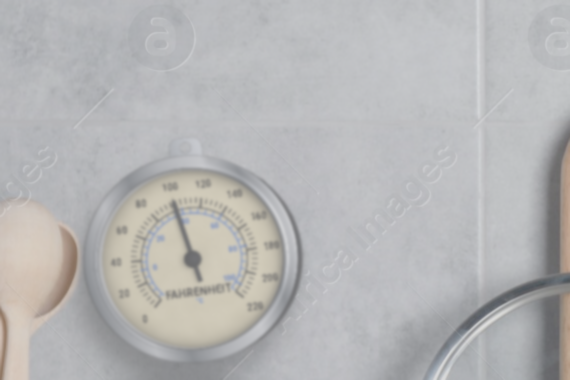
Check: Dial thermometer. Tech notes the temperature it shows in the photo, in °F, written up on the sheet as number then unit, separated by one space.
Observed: 100 °F
